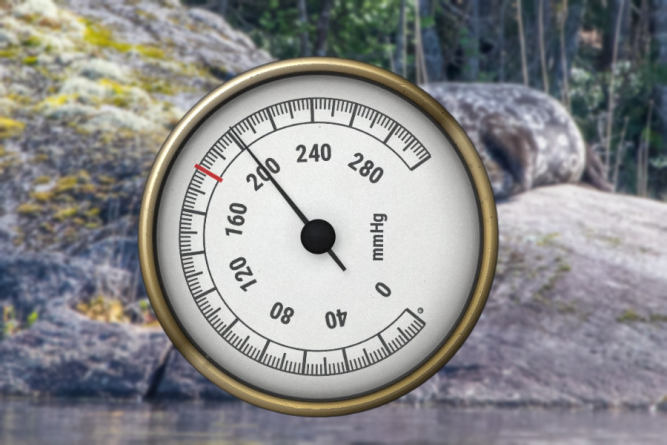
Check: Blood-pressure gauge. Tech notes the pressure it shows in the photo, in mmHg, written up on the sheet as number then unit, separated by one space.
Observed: 202 mmHg
